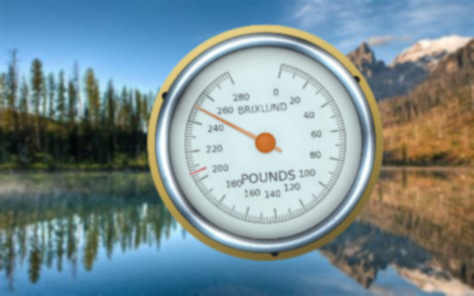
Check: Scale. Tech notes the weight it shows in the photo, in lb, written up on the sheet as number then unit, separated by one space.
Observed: 250 lb
